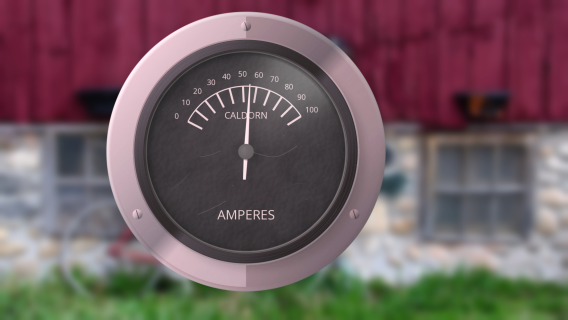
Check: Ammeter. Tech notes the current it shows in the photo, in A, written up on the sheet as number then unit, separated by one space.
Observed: 55 A
